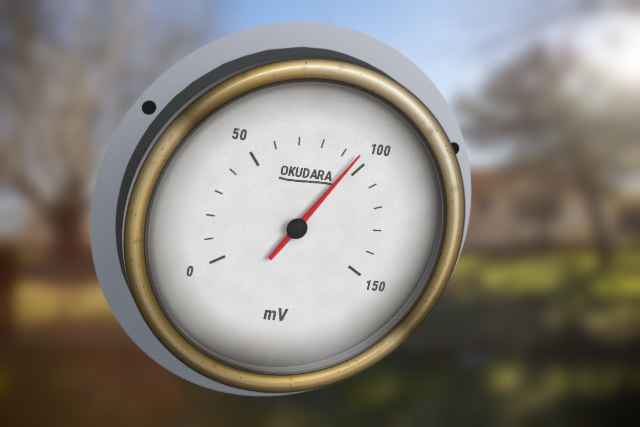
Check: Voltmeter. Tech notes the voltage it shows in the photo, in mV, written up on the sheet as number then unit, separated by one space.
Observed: 95 mV
